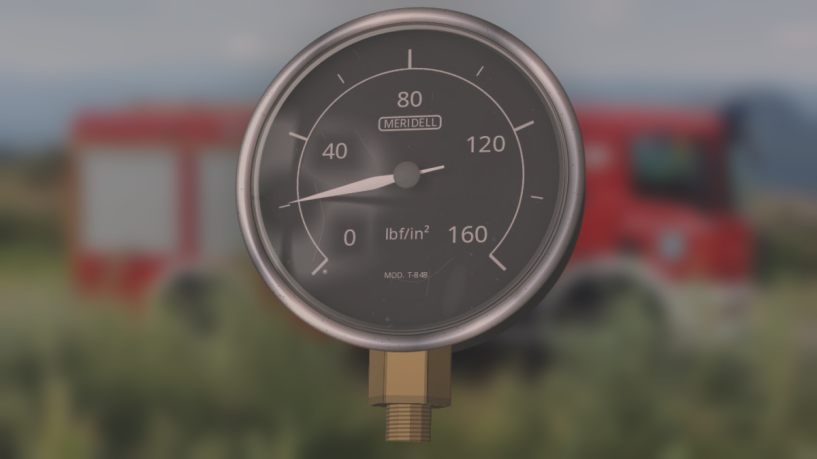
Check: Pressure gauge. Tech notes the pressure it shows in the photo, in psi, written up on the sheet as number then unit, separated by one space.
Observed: 20 psi
